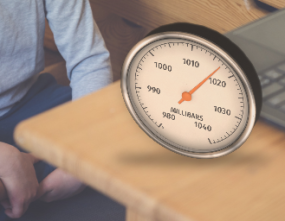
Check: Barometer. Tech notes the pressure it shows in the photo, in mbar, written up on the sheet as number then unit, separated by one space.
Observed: 1017 mbar
